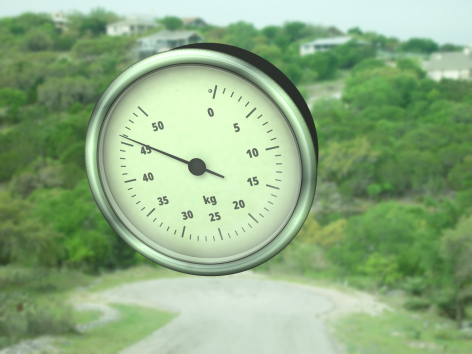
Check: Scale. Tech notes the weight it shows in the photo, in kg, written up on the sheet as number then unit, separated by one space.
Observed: 46 kg
